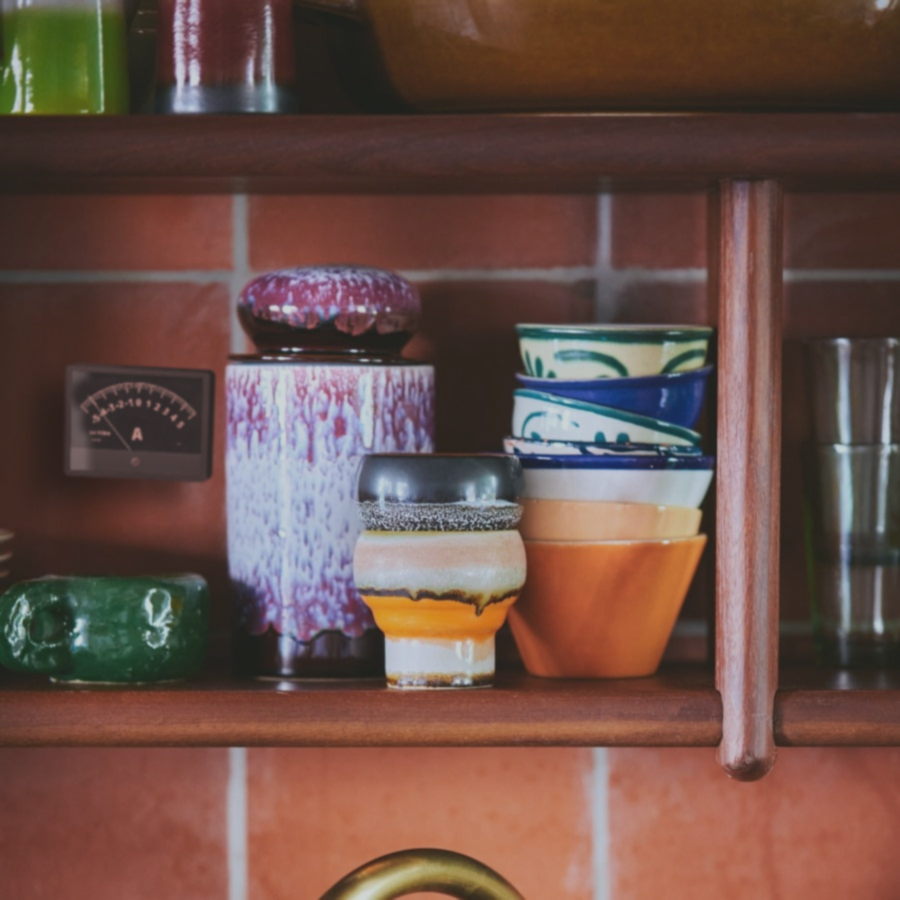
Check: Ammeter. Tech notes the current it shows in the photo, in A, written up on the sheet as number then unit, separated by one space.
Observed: -4 A
